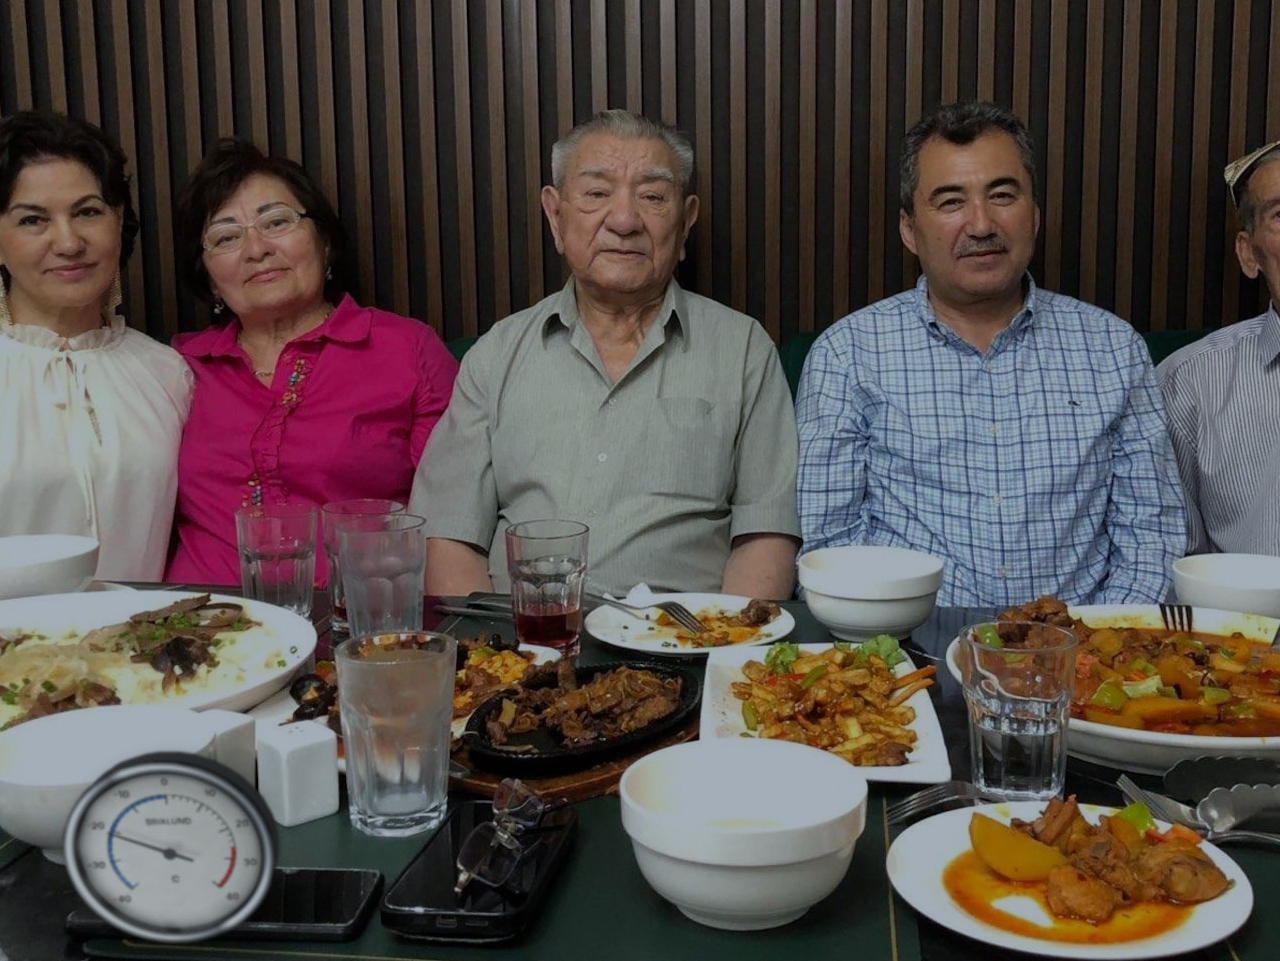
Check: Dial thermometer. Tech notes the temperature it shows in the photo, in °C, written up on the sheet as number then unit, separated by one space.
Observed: -20 °C
